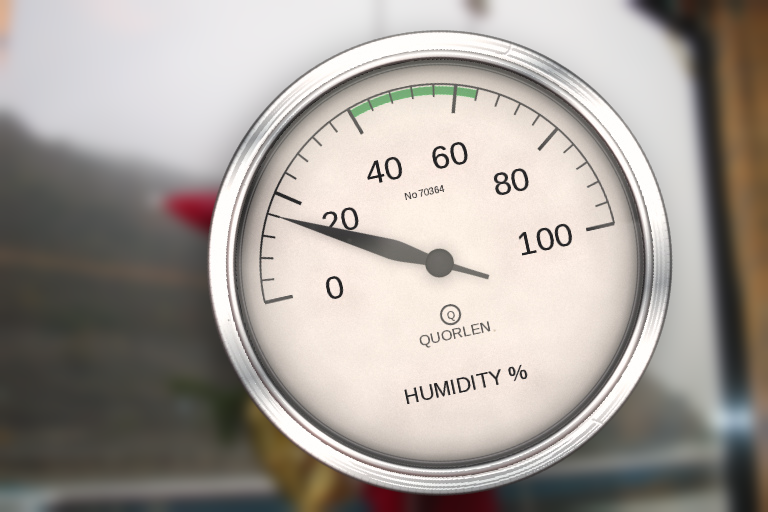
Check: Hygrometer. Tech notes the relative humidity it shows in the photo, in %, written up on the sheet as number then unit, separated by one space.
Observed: 16 %
